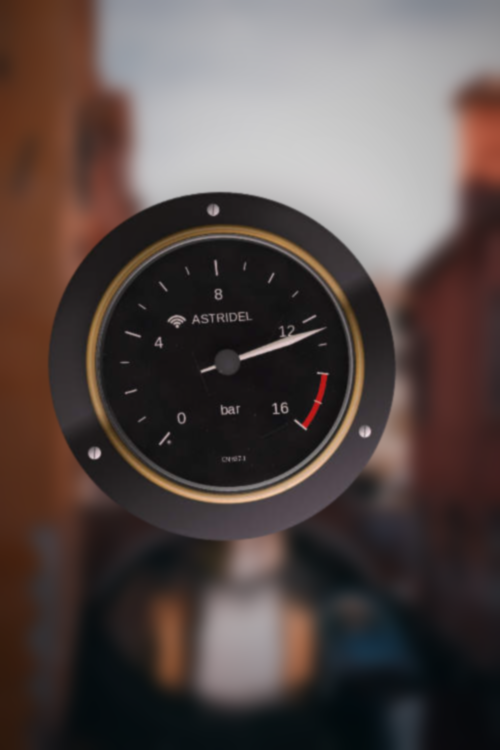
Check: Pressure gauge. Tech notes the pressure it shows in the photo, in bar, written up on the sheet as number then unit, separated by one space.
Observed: 12.5 bar
